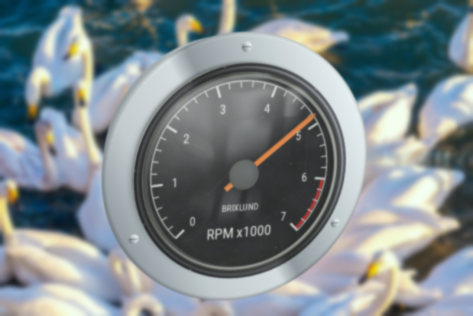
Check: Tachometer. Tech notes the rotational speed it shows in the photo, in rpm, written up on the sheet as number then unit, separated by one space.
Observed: 4800 rpm
